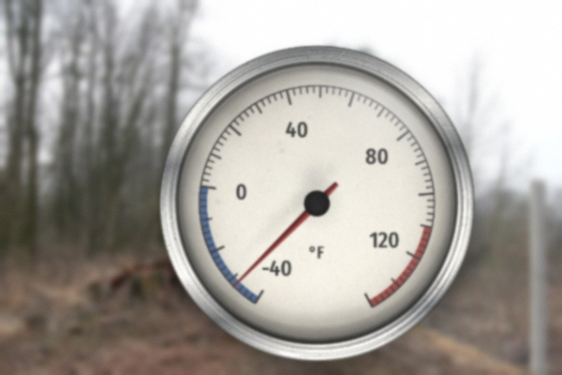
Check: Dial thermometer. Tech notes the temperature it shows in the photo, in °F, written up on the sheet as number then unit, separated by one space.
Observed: -32 °F
